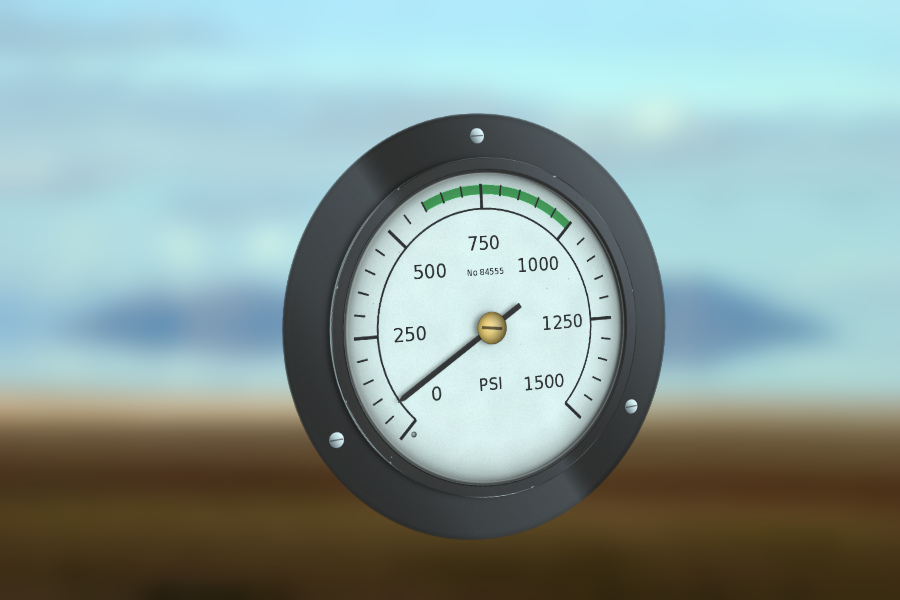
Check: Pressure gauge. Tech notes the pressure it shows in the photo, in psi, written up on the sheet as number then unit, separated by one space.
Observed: 75 psi
